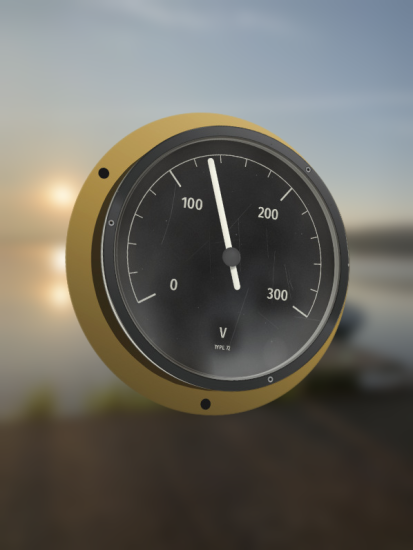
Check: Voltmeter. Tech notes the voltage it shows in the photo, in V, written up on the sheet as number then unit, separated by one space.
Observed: 130 V
